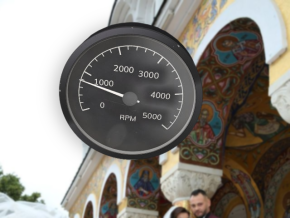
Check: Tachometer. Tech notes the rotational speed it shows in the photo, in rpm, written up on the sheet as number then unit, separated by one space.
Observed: 800 rpm
